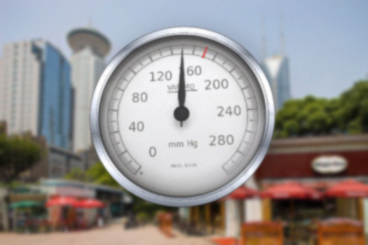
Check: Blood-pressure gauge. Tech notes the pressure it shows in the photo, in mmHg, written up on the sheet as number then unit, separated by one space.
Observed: 150 mmHg
